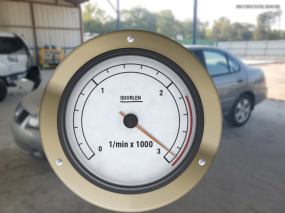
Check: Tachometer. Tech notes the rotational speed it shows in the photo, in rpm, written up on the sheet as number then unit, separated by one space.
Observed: 2900 rpm
